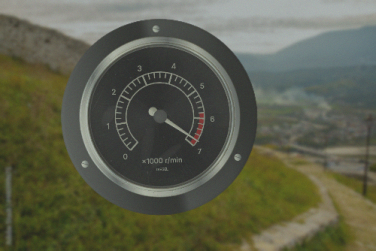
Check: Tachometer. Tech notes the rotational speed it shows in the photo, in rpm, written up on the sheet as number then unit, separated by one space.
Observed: 6800 rpm
